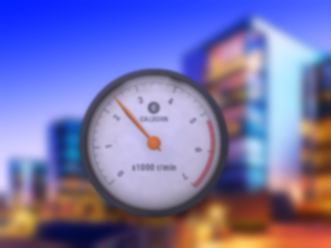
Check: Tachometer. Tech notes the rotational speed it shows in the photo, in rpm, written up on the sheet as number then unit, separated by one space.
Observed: 2400 rpm
